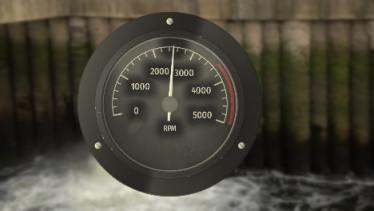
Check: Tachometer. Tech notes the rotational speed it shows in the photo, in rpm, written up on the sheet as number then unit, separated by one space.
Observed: 2500 rpm
